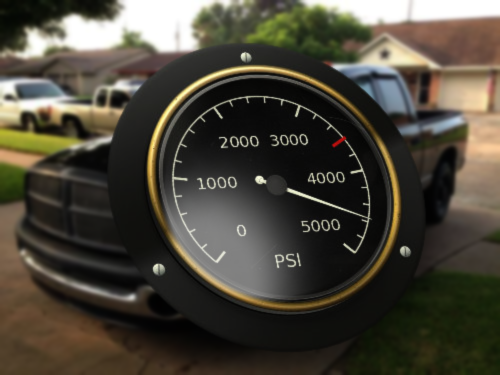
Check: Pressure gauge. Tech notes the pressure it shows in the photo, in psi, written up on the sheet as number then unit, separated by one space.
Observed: 4600 psi
